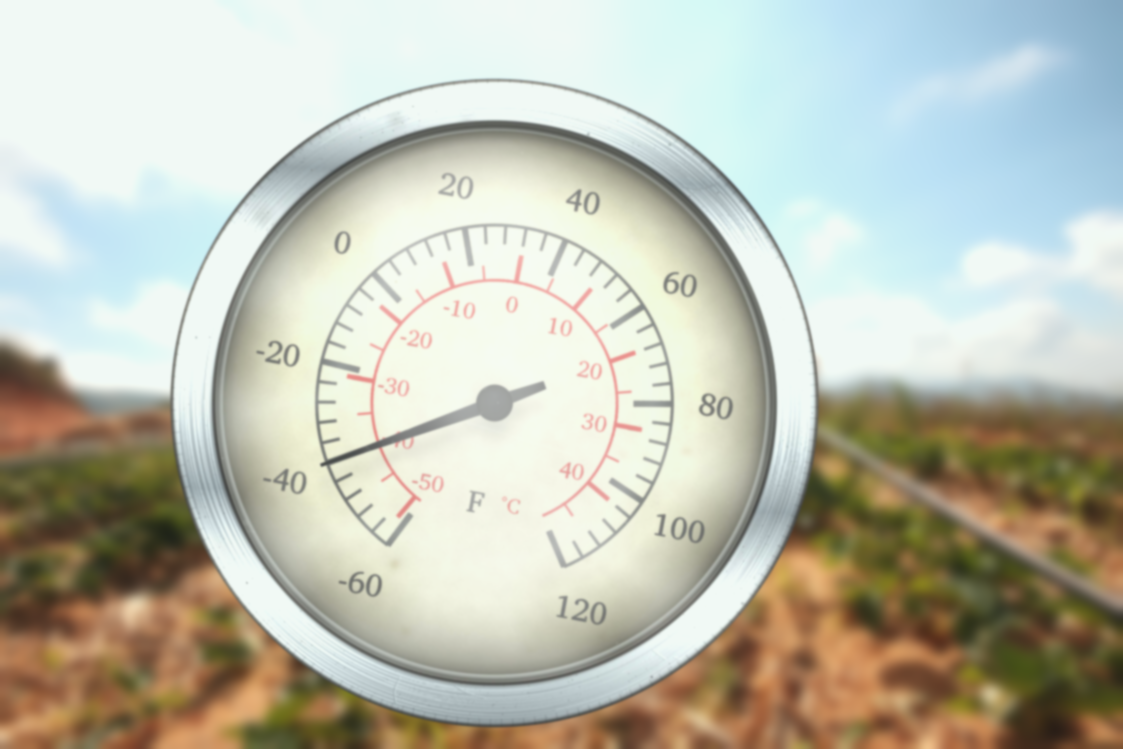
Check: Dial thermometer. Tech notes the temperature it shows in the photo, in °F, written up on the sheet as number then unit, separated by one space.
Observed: -40 °F
